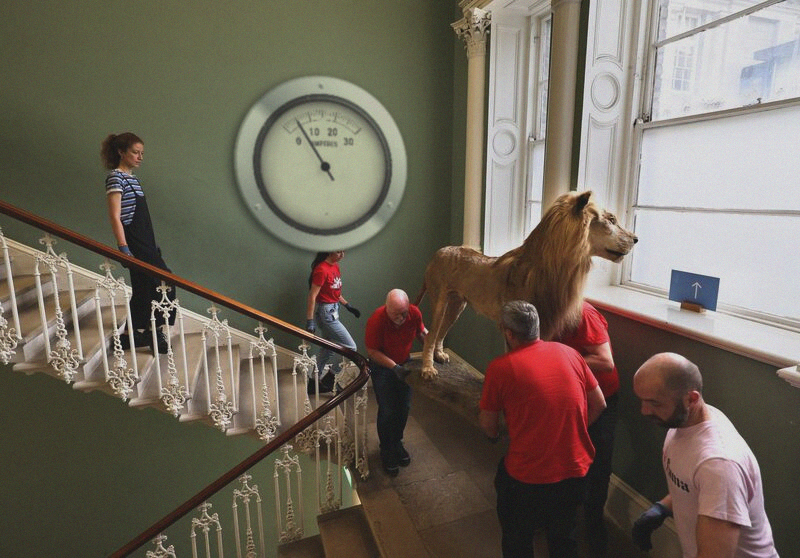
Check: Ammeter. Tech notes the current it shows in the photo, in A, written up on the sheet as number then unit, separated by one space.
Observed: 5 A
